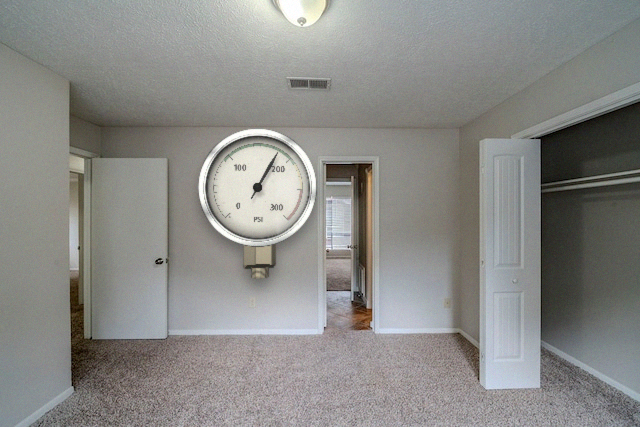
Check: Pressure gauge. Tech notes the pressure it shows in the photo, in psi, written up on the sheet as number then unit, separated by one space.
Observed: 180 psi
